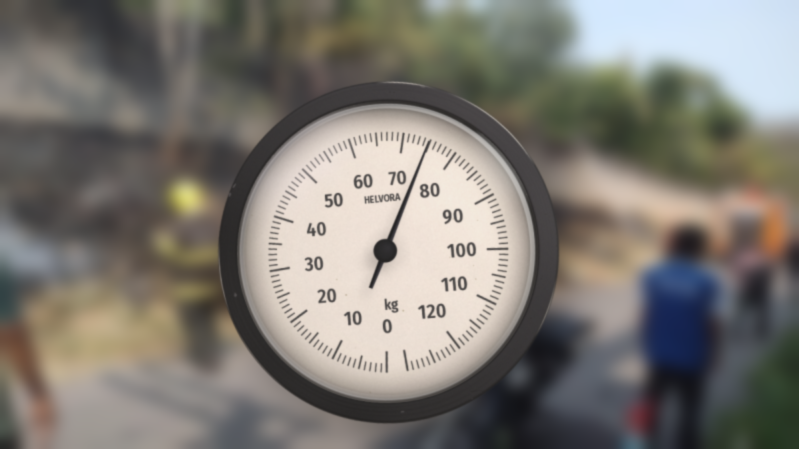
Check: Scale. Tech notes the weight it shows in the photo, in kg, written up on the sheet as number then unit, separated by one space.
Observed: 75 kg
